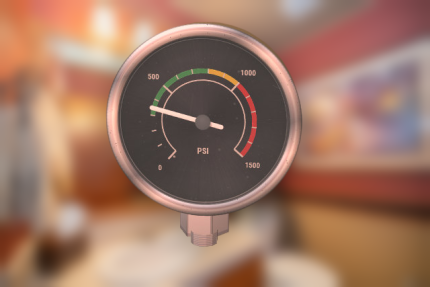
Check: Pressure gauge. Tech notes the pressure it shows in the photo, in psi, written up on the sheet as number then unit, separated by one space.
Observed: 350 psi
